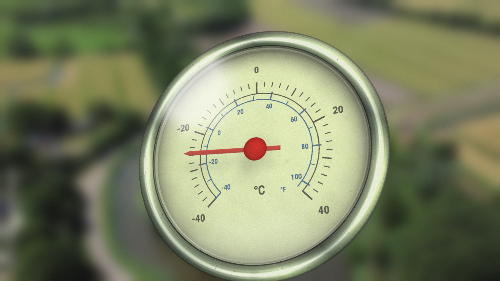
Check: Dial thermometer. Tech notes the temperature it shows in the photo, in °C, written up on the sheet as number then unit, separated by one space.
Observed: -26 °C
